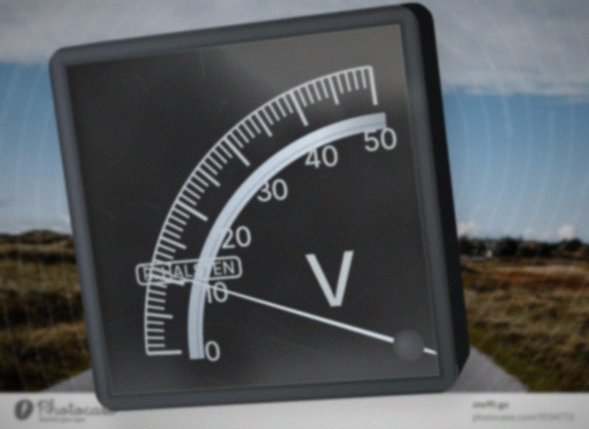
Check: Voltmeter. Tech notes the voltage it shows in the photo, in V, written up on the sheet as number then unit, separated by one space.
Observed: 11 V
